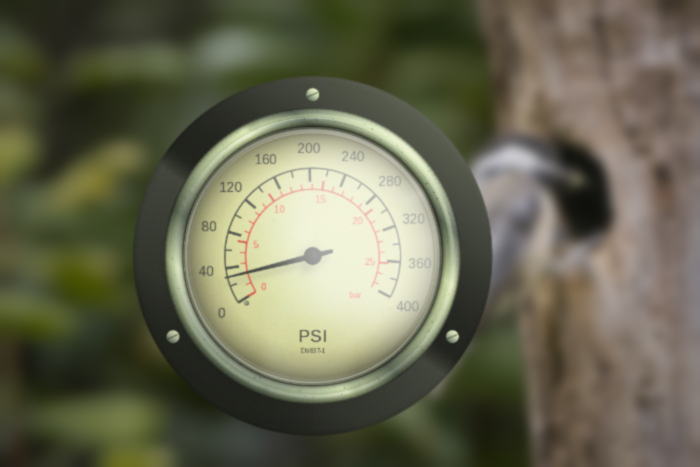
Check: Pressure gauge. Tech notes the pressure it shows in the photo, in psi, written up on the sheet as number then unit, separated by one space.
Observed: 30 psi
